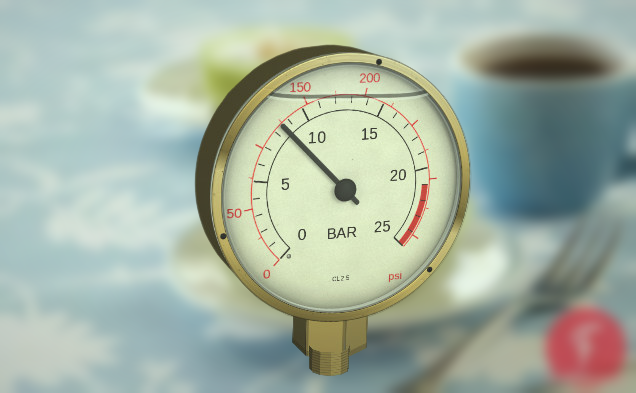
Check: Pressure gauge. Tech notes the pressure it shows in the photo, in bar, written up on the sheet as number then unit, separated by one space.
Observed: 8.5 bar
